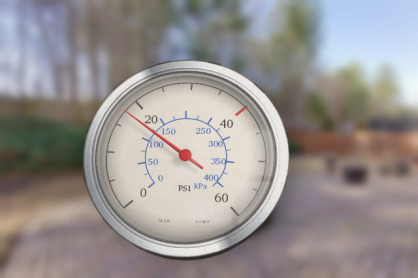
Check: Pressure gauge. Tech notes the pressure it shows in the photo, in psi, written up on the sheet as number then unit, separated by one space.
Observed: 17.5 psi
